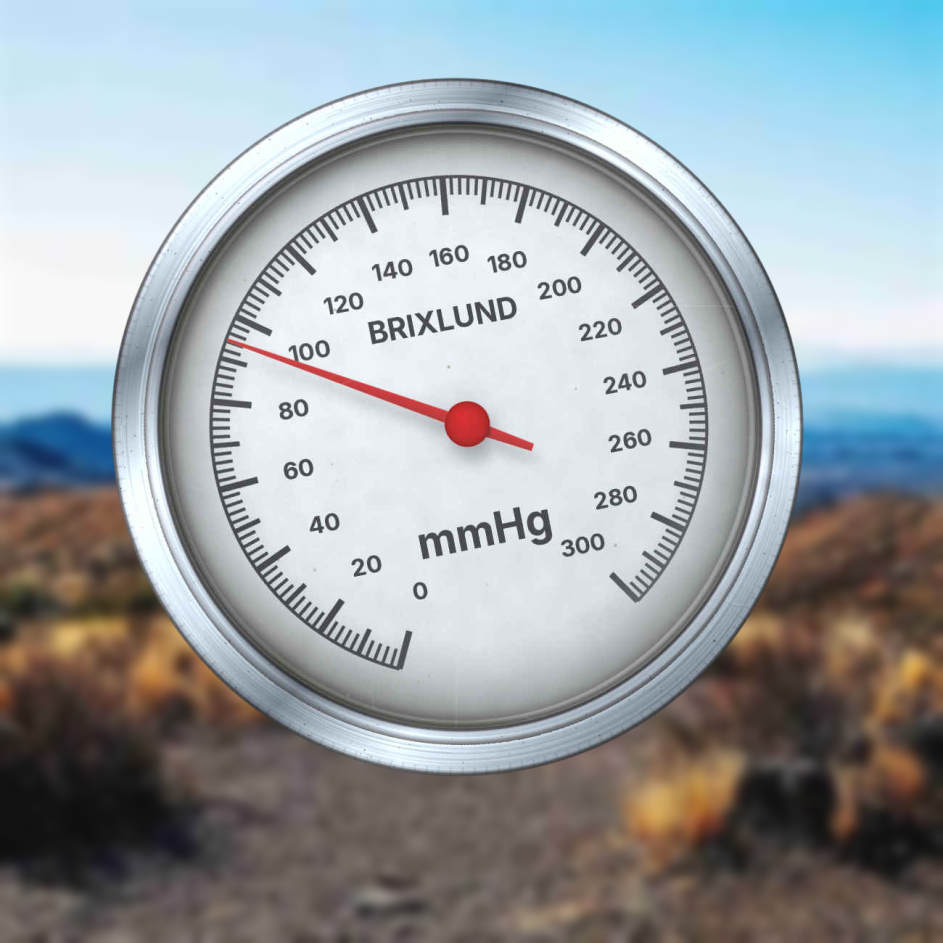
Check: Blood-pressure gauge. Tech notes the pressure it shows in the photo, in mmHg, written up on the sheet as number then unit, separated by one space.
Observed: 94 mmHg
